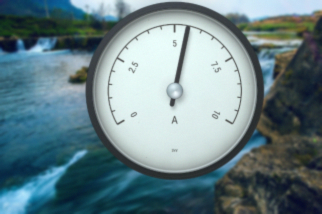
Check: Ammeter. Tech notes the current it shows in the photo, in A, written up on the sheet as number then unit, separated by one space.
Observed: 5.5 A
